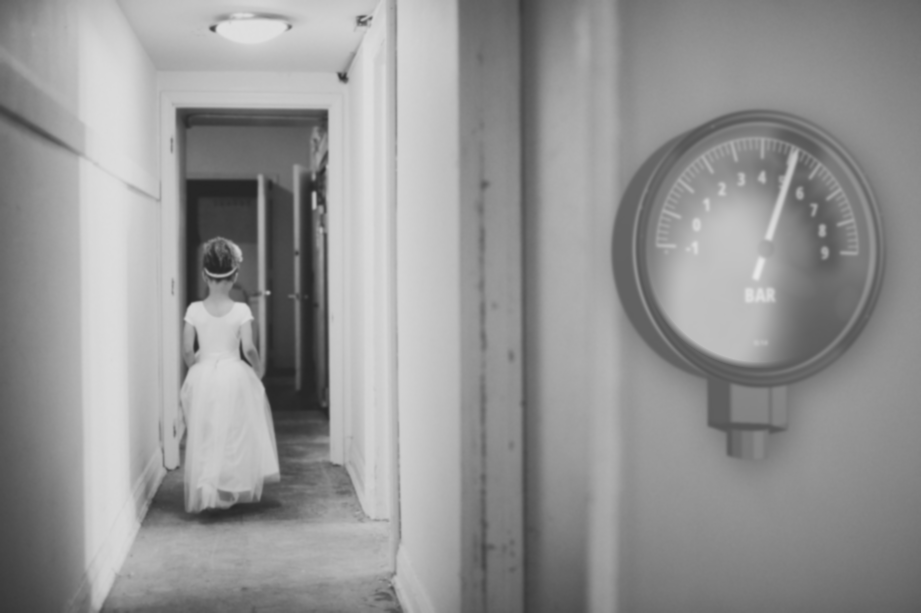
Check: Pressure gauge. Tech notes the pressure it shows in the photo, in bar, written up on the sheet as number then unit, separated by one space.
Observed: 5 bar
